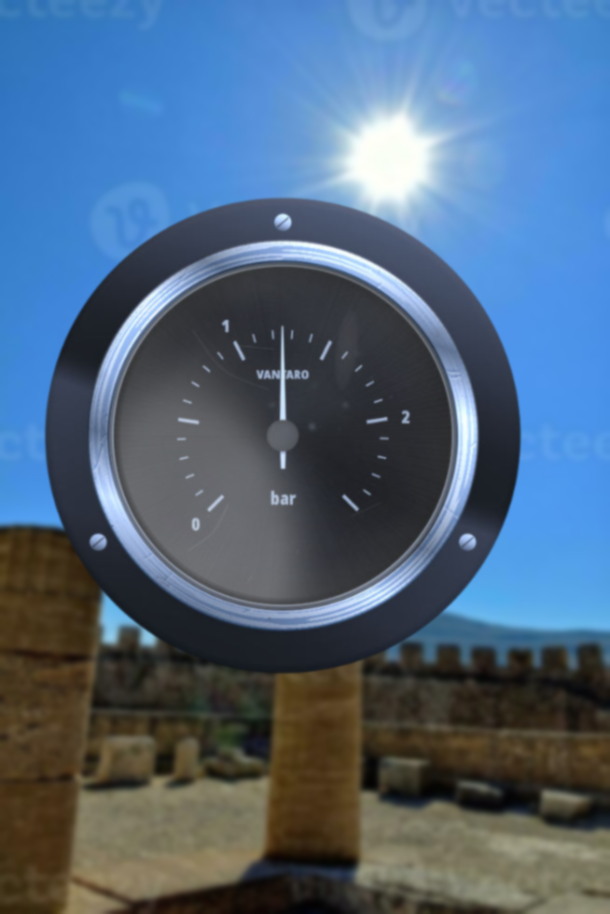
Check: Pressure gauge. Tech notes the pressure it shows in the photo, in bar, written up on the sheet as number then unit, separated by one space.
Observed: 1.25 bar
